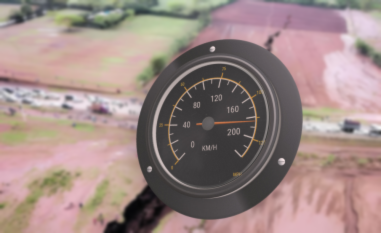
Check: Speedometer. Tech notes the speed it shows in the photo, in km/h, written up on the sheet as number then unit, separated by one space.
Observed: 185 km/h
